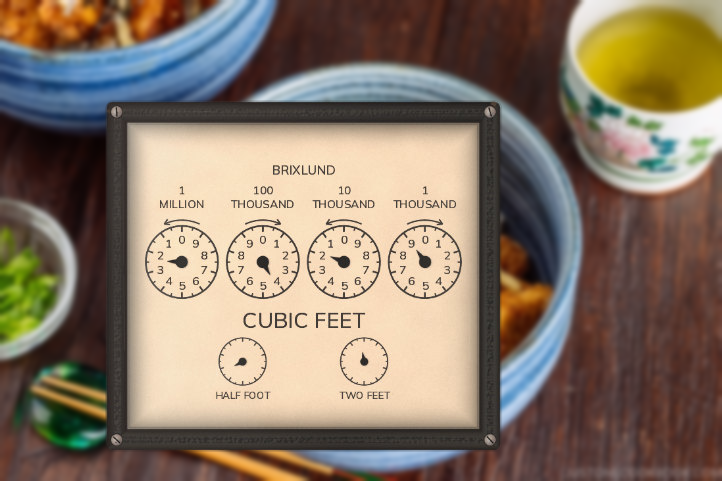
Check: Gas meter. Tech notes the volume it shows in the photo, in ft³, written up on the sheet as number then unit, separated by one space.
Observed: 241900 ft³
